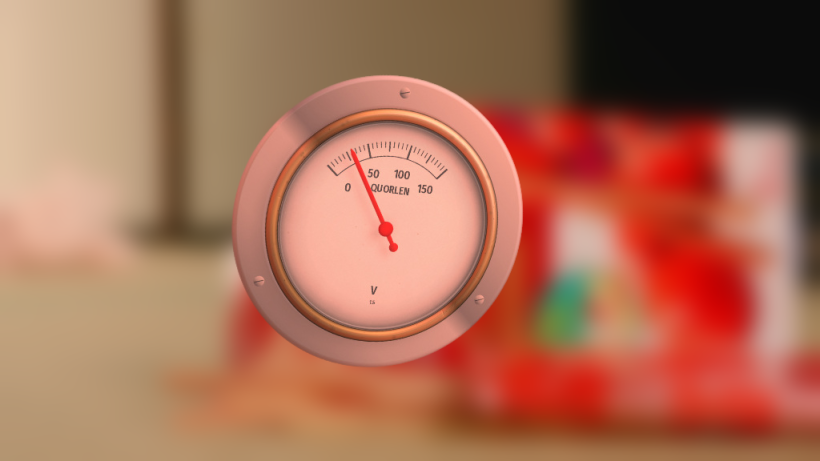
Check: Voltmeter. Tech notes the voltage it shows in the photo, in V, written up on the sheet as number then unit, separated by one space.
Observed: 30 V
